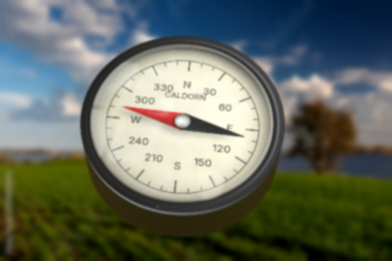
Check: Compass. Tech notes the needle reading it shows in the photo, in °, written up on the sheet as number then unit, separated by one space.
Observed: 280 °
